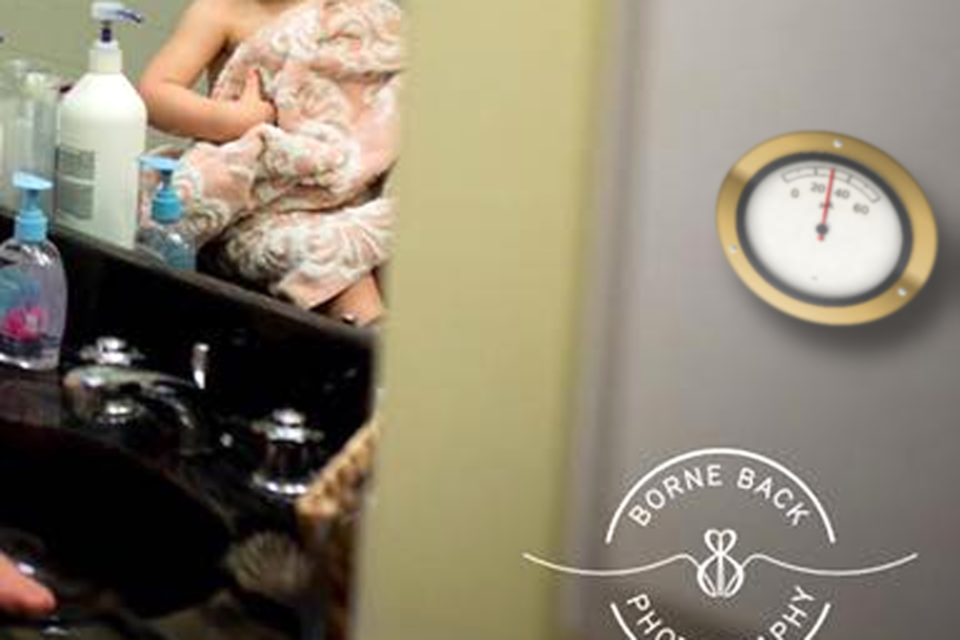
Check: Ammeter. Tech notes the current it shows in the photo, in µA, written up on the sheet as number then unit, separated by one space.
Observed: 30 µA
